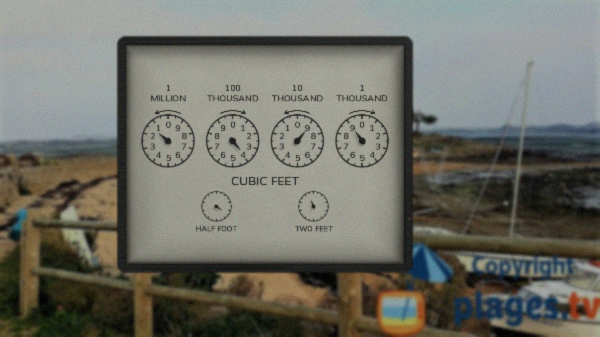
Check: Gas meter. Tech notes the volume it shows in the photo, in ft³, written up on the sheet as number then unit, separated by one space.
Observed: 138900 ft³
